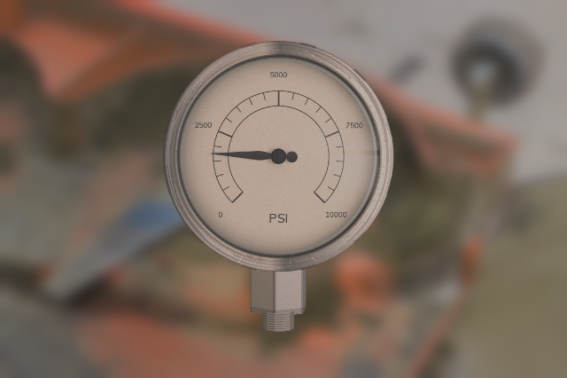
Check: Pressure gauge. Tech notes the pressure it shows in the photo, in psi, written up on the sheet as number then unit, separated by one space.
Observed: 1750 psi
